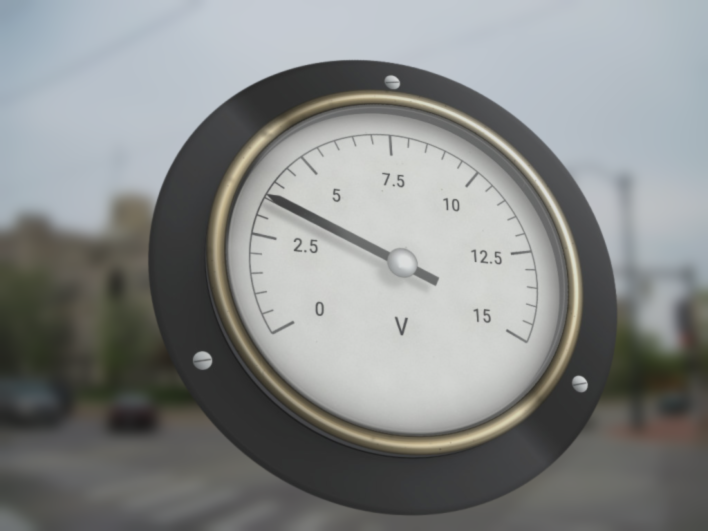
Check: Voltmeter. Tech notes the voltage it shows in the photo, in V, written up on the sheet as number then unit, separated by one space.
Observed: 3.5 V
